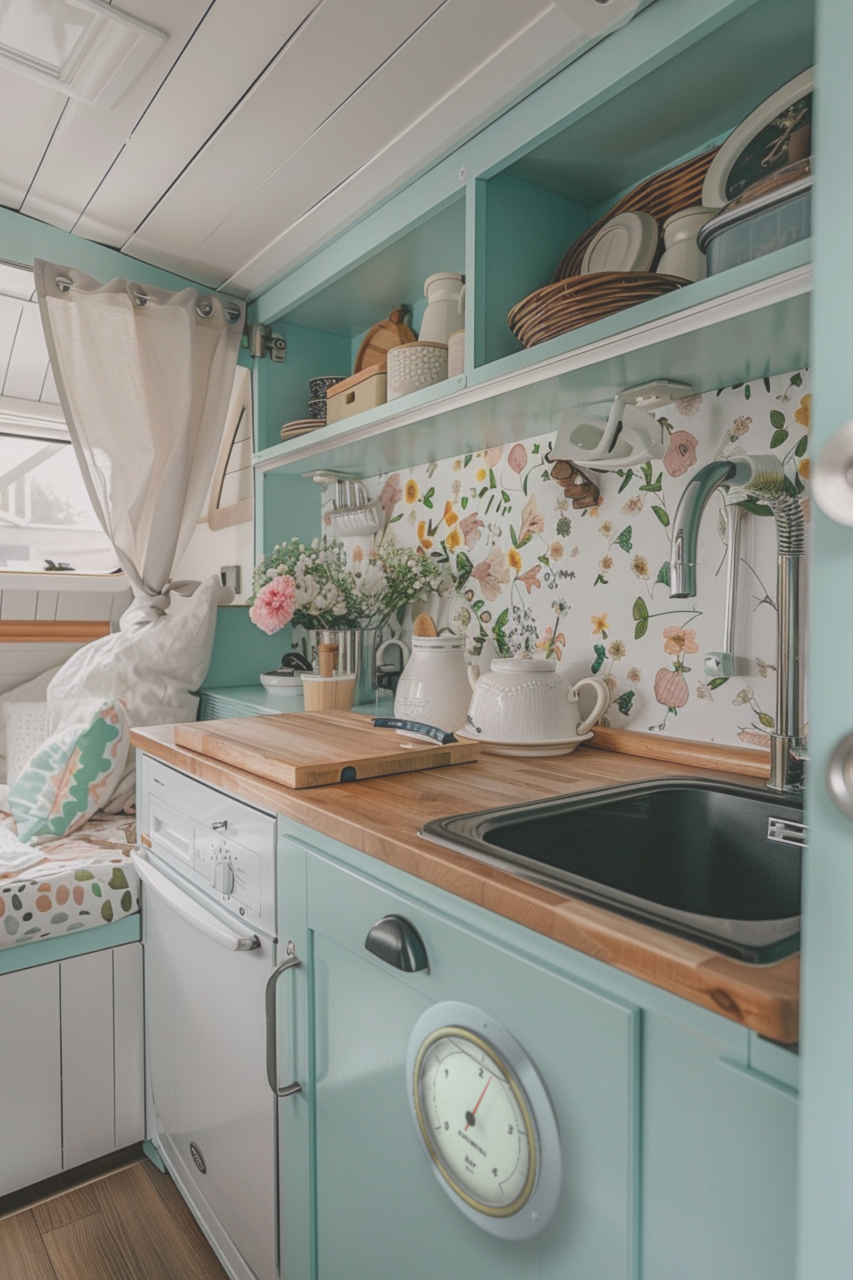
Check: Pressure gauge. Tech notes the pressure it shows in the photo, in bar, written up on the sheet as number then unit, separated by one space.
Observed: 2.25 bar
